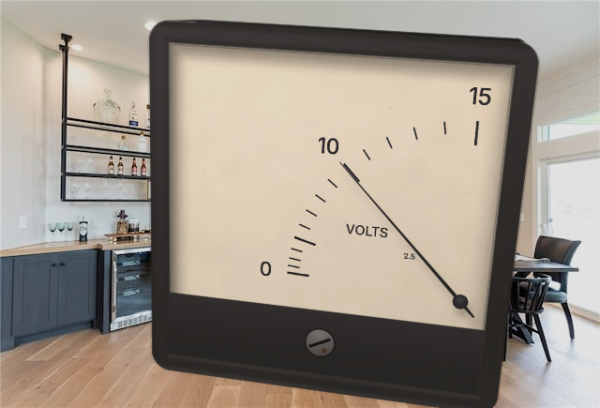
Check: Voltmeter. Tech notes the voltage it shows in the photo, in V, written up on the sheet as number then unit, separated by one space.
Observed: 10 V
